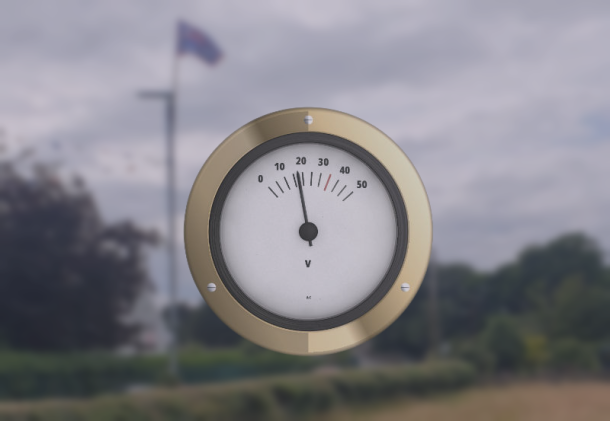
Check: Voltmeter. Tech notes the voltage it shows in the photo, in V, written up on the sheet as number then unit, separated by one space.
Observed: 17.5 V
